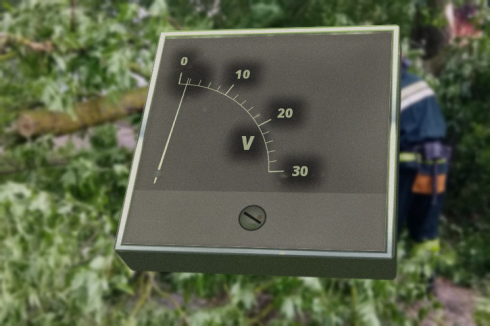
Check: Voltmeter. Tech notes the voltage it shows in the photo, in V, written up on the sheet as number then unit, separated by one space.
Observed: 2 V
